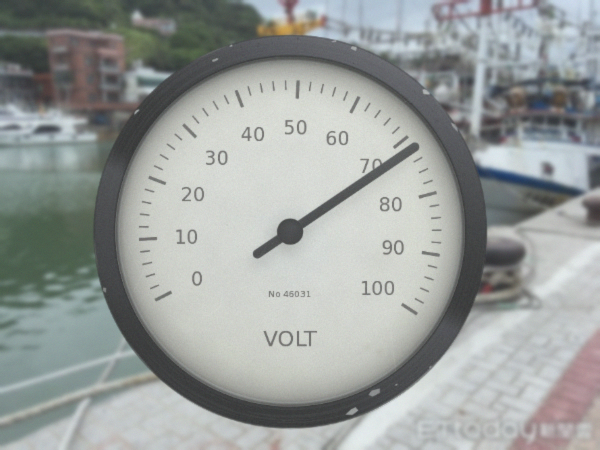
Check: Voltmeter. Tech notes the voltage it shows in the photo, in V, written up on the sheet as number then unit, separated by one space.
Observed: 72 V
